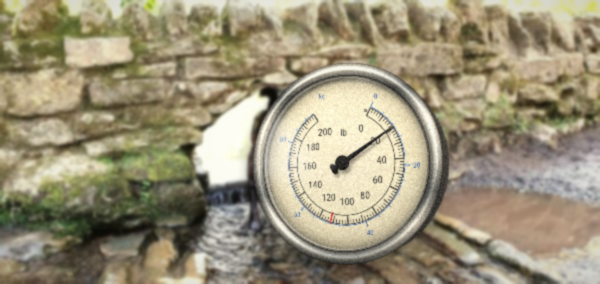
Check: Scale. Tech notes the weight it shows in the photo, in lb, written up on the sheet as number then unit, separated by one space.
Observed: 20 lb
